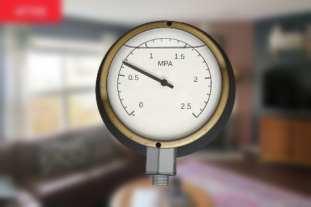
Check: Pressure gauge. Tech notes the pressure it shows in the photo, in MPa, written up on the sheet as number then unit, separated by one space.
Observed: 0.65 MPa
